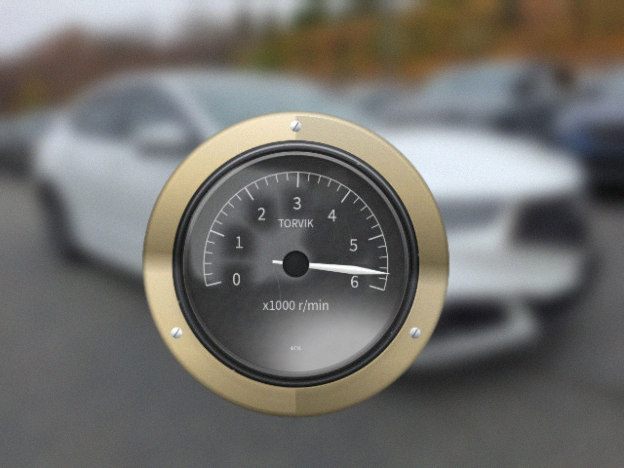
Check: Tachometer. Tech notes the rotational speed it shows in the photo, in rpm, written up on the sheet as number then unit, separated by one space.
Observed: 5700 rpm
